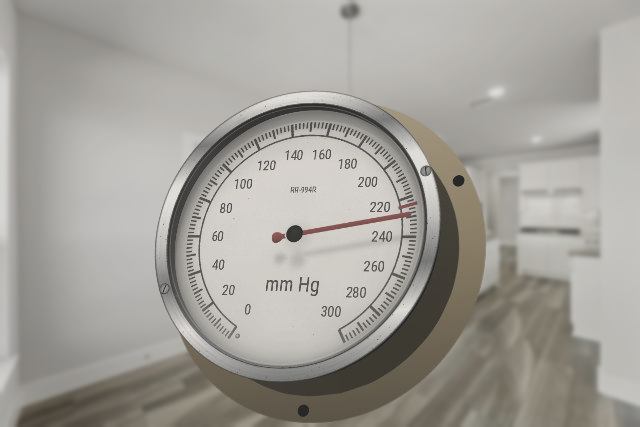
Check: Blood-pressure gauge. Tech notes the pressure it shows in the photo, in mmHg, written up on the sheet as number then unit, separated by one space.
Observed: 230 mmHg
